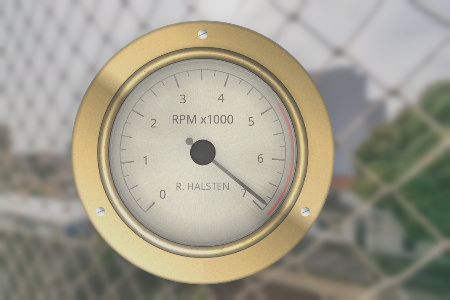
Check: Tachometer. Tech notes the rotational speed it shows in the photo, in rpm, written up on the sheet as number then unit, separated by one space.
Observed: 6875 rpm
